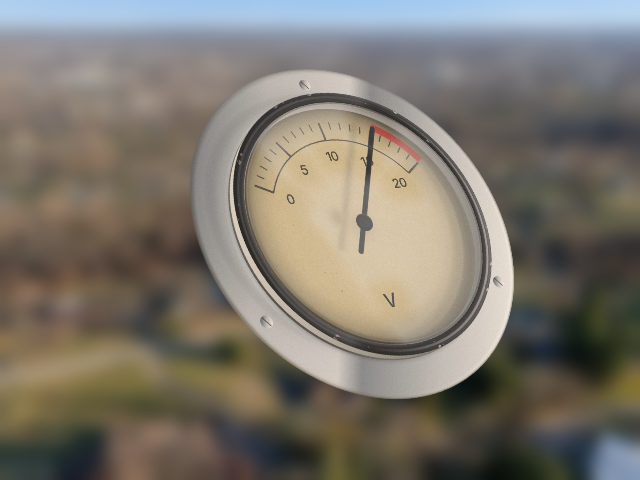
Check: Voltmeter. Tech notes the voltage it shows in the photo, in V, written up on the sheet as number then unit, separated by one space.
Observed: 15 V
